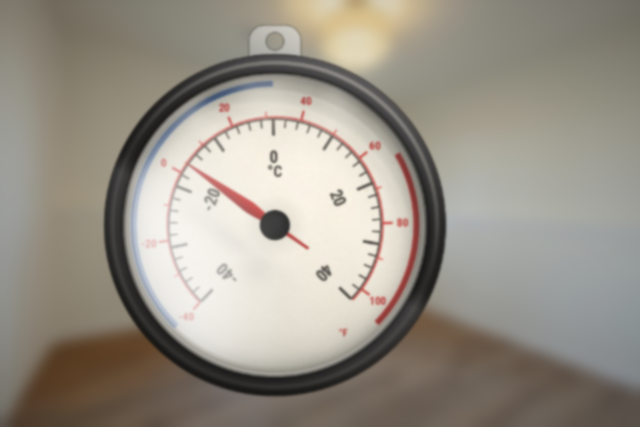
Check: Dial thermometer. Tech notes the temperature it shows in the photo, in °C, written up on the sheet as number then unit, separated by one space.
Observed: -16 °C
